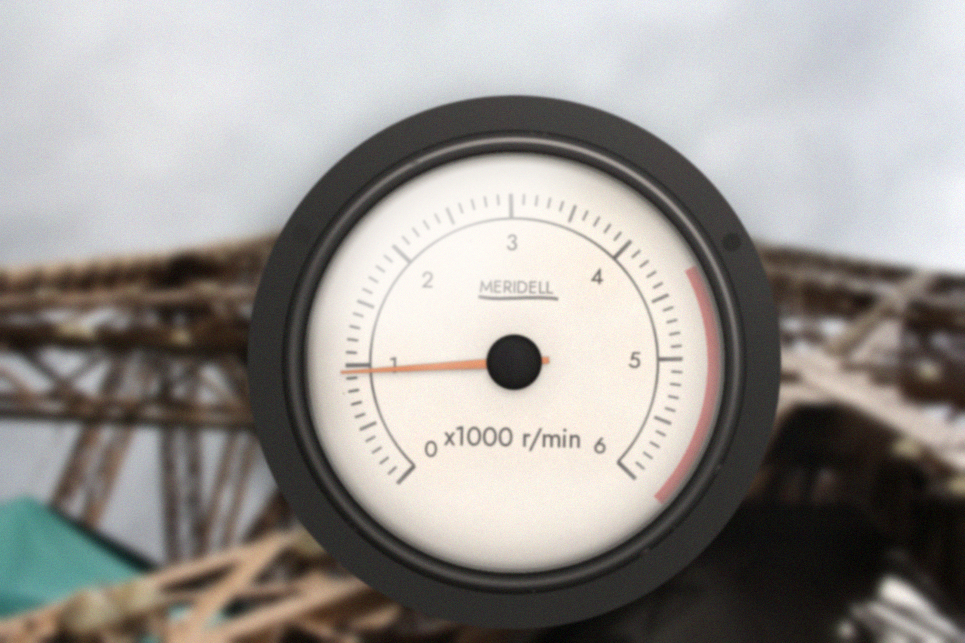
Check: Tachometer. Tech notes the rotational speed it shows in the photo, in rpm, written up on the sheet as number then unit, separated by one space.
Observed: 950 rpm
